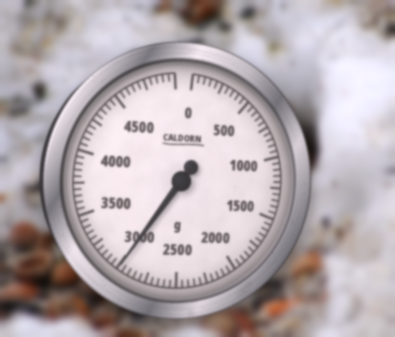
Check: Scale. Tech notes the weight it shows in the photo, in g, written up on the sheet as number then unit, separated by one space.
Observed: 3000 g
